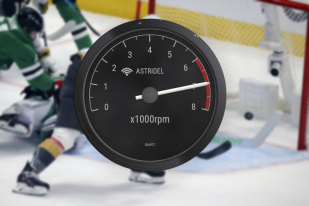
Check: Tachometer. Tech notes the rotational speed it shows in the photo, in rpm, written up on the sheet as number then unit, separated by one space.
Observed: 7000 rpm
